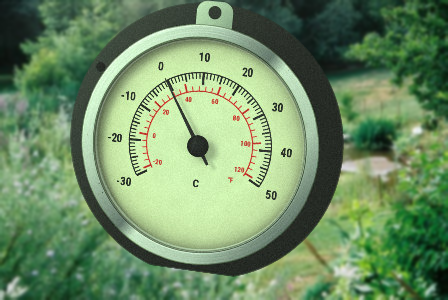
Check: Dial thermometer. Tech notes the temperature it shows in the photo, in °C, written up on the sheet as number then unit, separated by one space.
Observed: 0 °C
